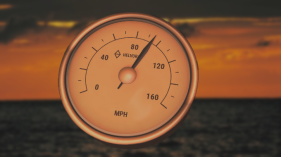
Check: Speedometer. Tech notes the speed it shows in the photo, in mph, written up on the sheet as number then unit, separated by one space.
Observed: 95 mph
